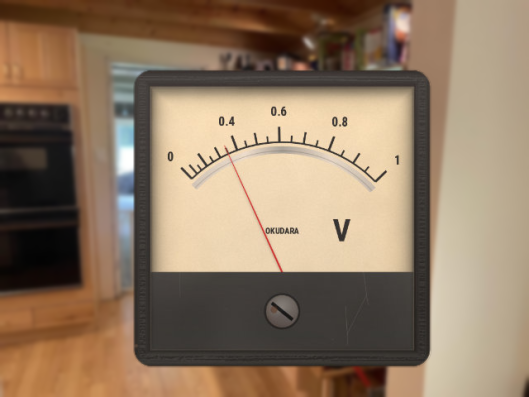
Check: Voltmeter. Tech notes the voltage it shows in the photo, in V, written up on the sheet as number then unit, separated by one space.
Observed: 0.35 V
